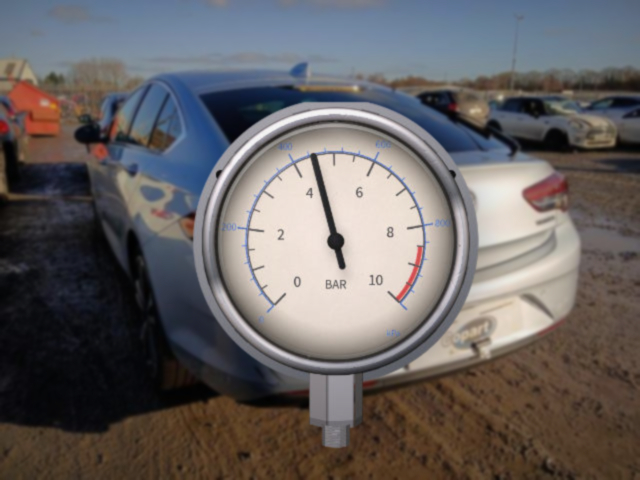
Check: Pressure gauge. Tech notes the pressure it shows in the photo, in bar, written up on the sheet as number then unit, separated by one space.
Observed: 4.5 bar
